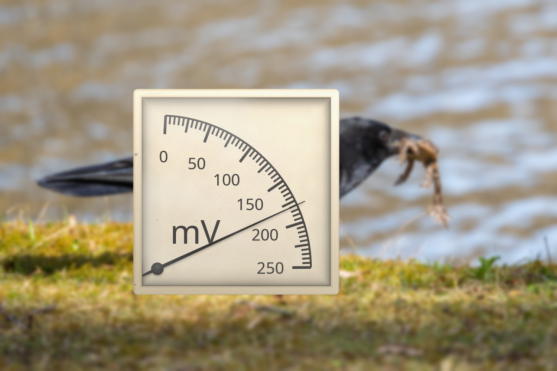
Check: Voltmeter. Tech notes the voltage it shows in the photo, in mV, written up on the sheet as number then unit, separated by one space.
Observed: 180 mV
